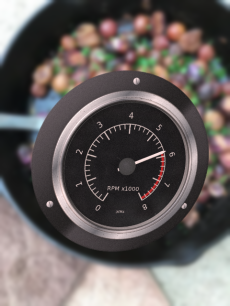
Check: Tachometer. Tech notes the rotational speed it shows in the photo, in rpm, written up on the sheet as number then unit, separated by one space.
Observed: 5800 rpm
